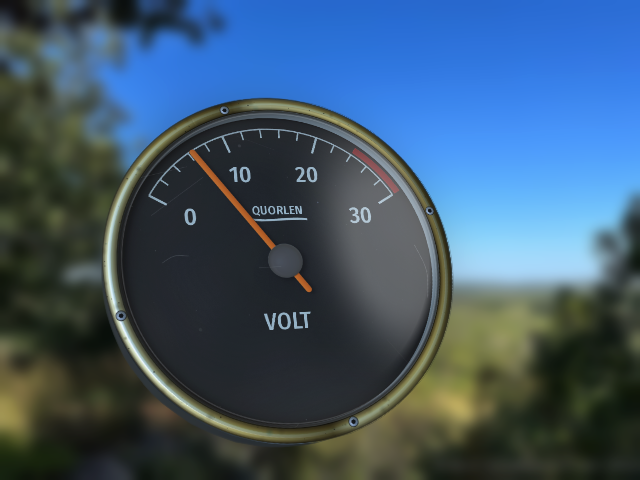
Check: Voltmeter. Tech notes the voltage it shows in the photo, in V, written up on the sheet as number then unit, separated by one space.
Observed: 6 V
